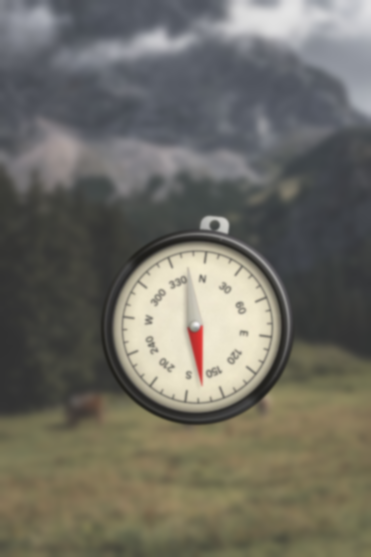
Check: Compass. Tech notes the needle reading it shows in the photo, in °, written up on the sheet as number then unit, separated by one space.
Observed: 165 °
